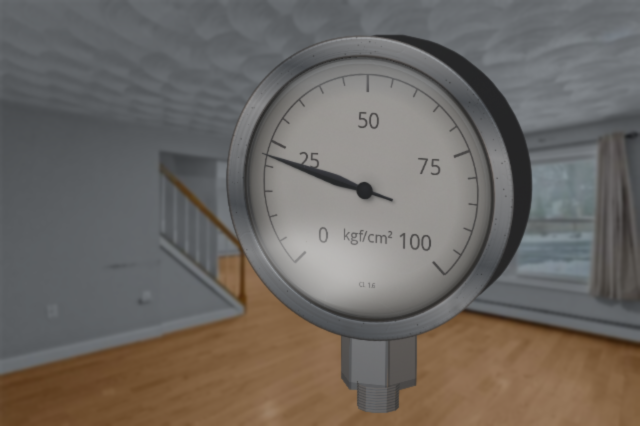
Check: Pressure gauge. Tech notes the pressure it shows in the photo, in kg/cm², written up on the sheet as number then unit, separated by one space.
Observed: 22.5 kg/cm²
